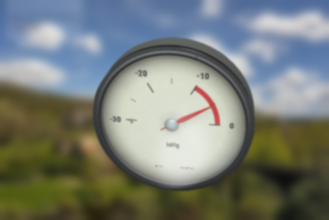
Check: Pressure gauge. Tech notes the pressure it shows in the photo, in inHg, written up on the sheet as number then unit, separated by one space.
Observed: -5 inHg
